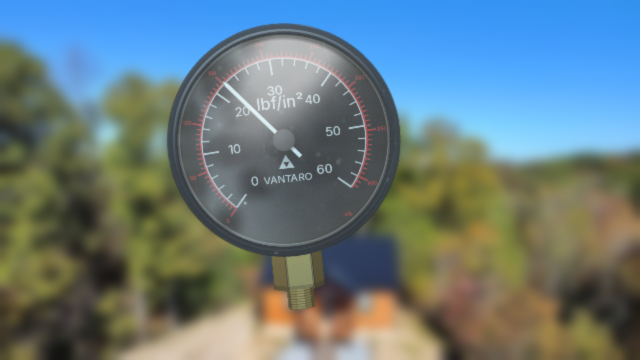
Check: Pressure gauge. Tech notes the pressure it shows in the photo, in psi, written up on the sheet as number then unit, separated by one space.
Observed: 22 psi
